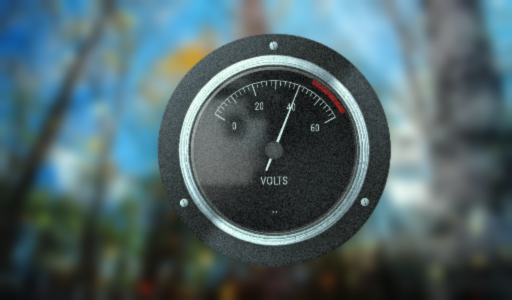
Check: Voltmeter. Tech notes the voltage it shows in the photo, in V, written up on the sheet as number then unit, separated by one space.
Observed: 40 V
